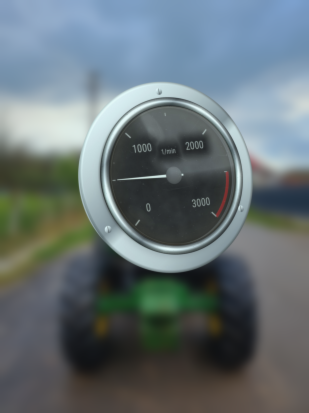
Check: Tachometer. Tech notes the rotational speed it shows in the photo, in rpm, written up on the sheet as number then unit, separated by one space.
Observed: 500 rpm
